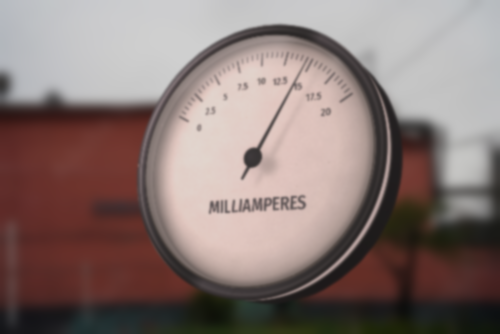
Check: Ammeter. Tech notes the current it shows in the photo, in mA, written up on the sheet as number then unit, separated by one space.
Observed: 15 mA
